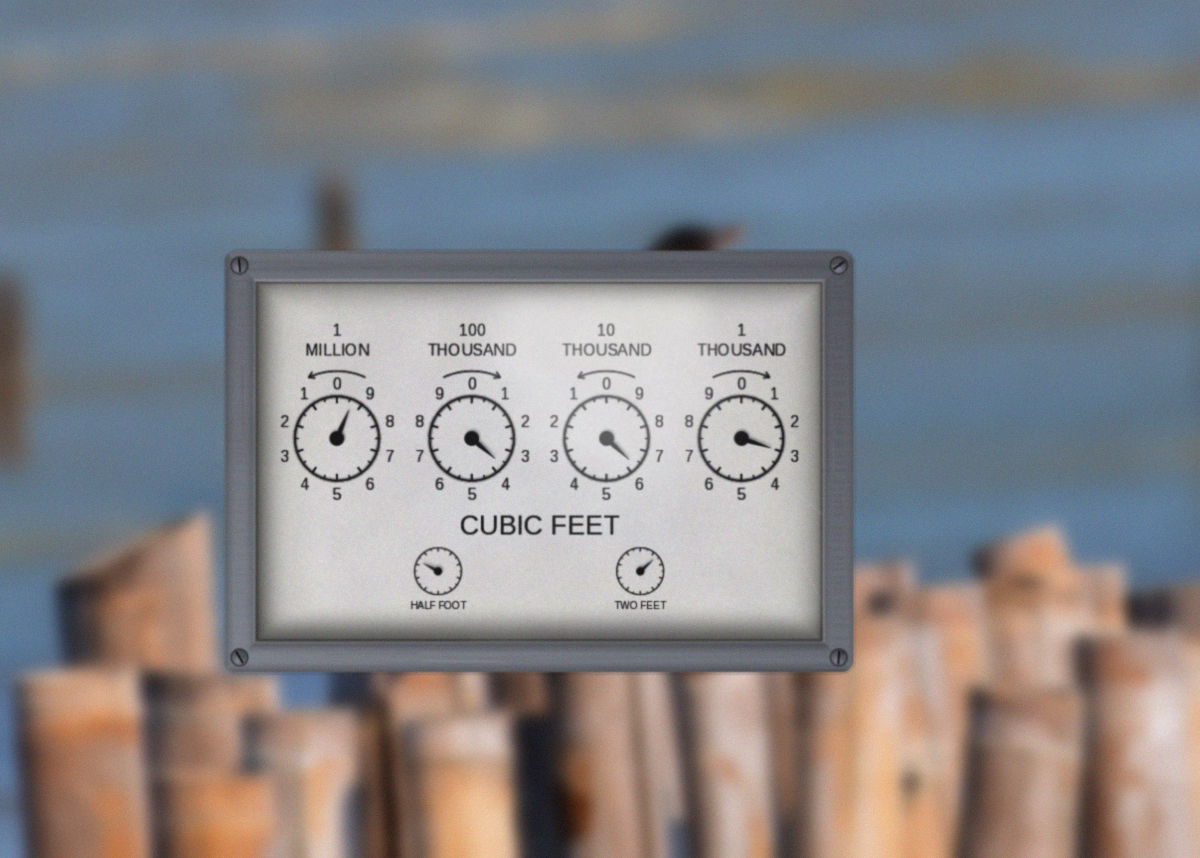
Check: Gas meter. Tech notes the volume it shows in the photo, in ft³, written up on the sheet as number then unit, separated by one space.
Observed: 936300 ft³
